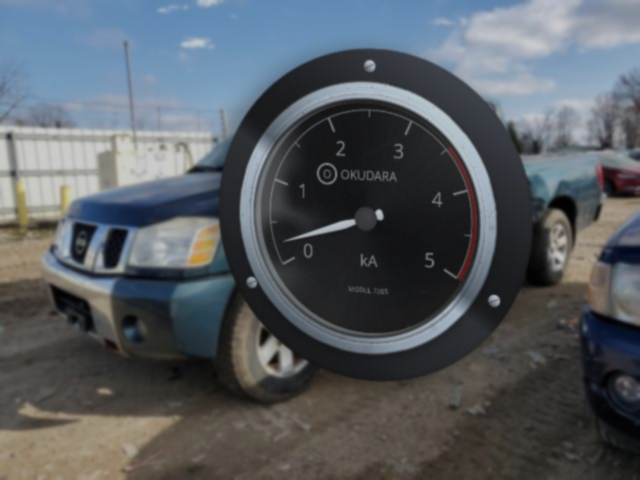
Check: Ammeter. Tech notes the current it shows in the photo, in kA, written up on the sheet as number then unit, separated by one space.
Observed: 0.25 kA
